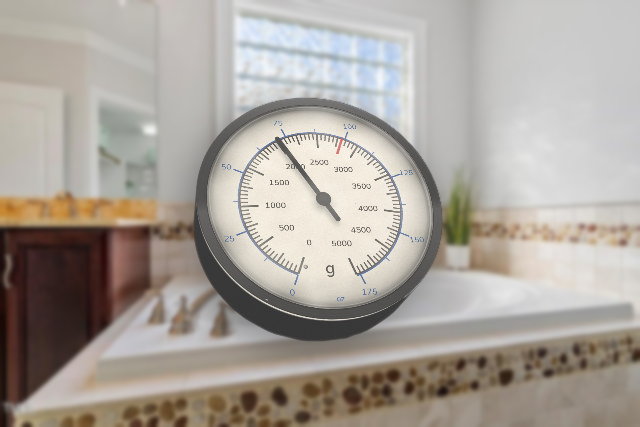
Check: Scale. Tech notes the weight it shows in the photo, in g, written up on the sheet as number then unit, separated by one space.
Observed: 2000 g
